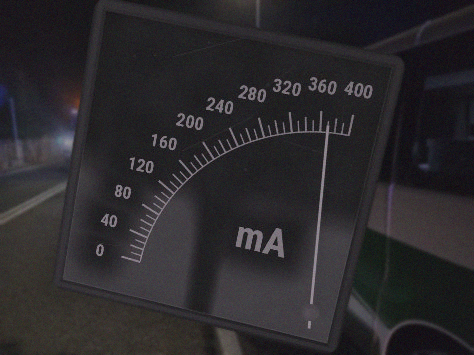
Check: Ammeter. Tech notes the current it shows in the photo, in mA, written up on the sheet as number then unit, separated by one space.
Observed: 370 mA
